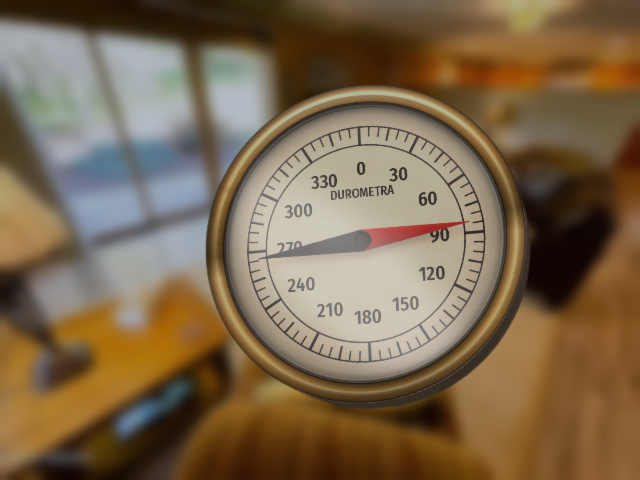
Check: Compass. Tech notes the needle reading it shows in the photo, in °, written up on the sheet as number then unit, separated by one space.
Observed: 85 °
